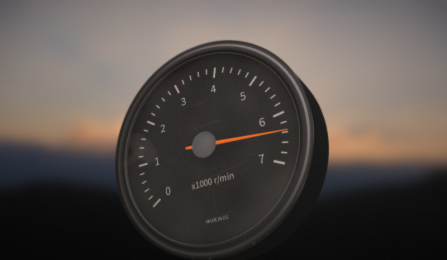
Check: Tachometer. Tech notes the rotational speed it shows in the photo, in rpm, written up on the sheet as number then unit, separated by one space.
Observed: 6400 rpm
